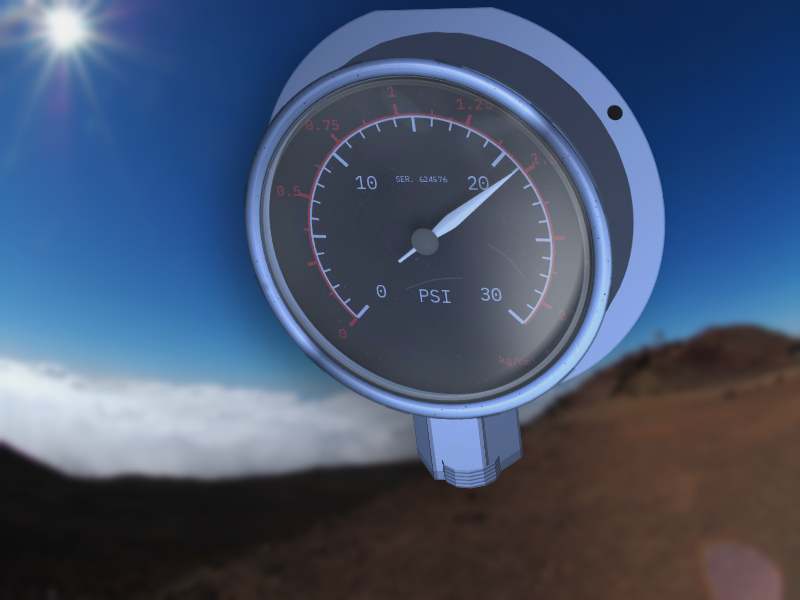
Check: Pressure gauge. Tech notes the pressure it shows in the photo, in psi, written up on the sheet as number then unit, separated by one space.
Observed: 21 psi
